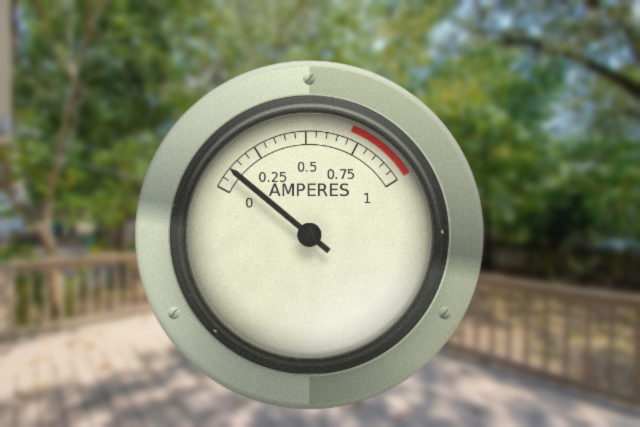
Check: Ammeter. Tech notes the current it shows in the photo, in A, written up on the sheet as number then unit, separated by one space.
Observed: 0.1 A
